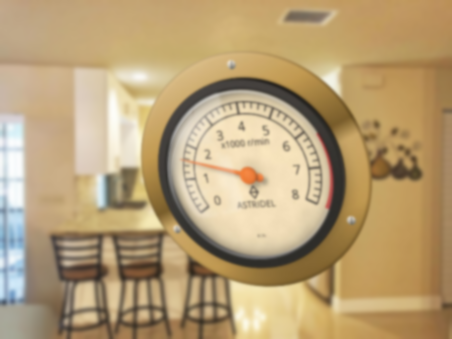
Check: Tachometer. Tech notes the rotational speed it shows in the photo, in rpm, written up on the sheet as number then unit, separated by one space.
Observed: 1600 rpm
